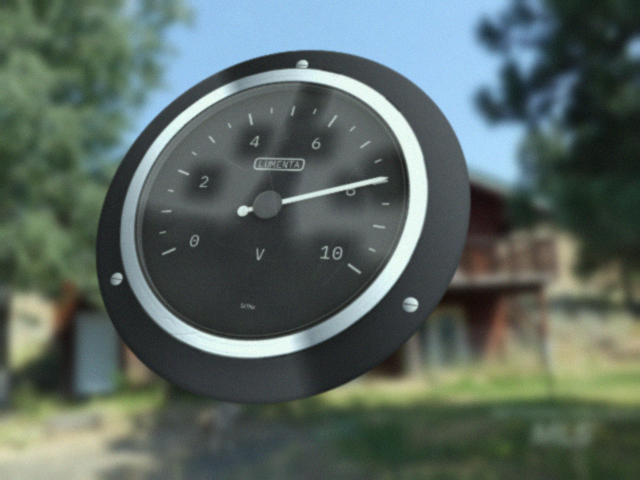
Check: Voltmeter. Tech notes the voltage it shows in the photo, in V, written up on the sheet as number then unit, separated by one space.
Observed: 8 V
